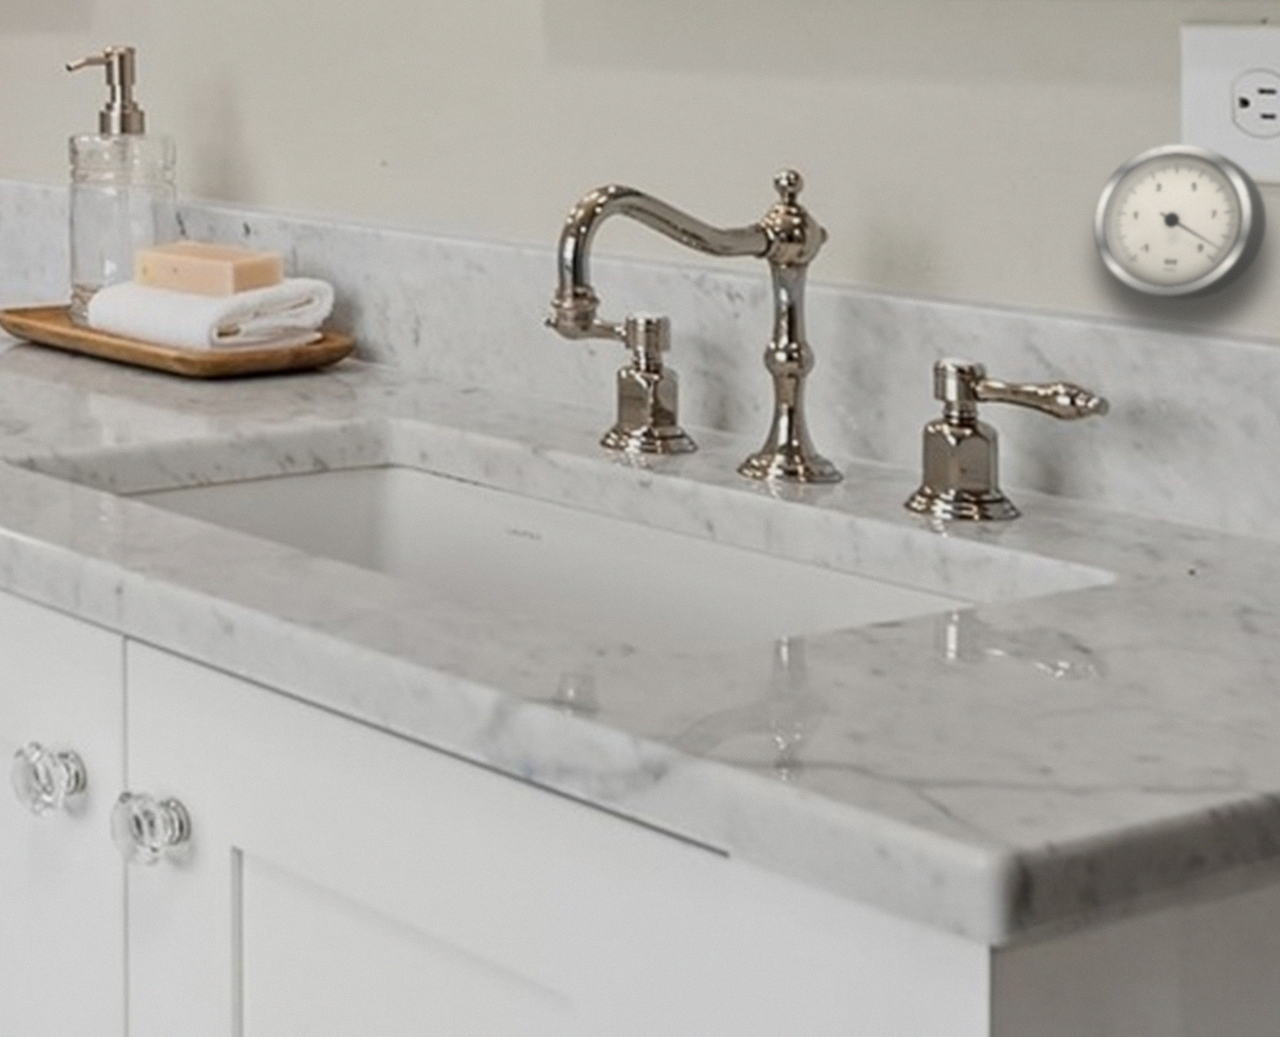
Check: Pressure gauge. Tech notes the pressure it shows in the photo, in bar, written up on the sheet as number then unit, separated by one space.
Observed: 8.5 bar
